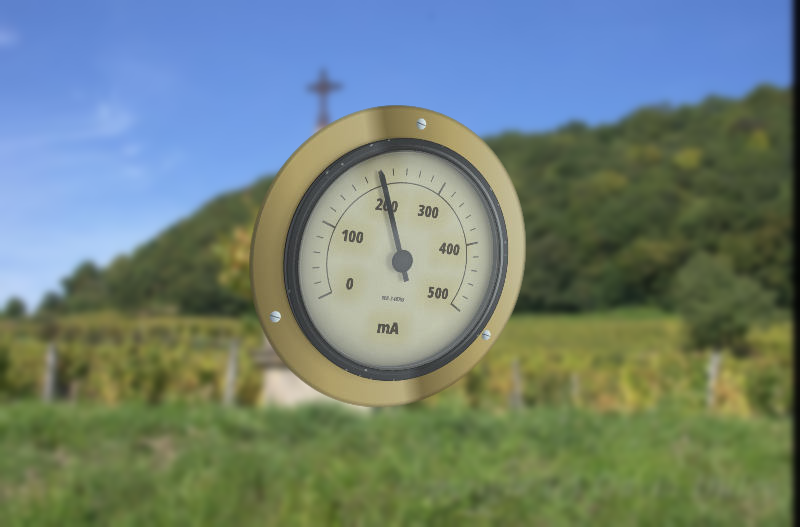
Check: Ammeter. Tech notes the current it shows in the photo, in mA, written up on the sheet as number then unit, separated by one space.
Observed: 200 mA
